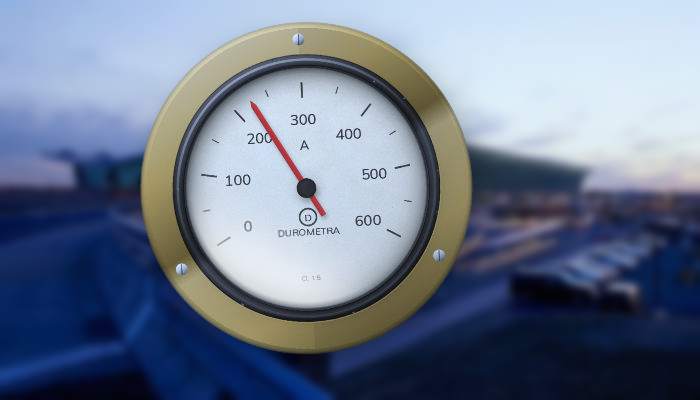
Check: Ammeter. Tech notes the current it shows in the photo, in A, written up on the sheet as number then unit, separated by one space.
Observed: 225 A
